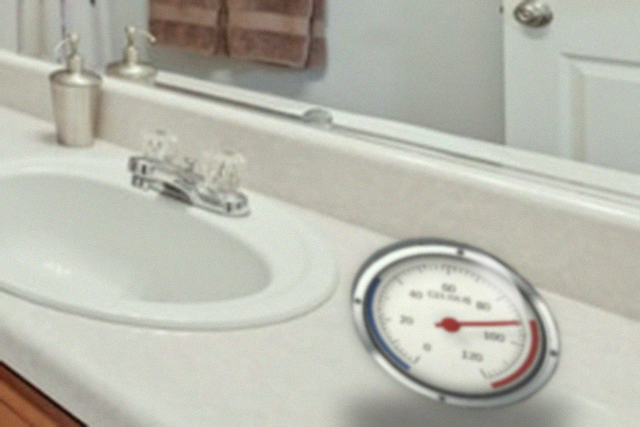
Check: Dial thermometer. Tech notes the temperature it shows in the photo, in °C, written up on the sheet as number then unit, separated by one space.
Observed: 90 °C
